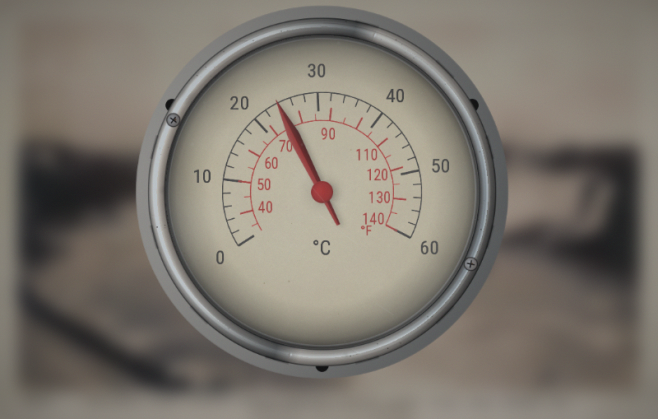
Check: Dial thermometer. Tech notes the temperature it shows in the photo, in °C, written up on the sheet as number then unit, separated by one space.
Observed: 24 °C
